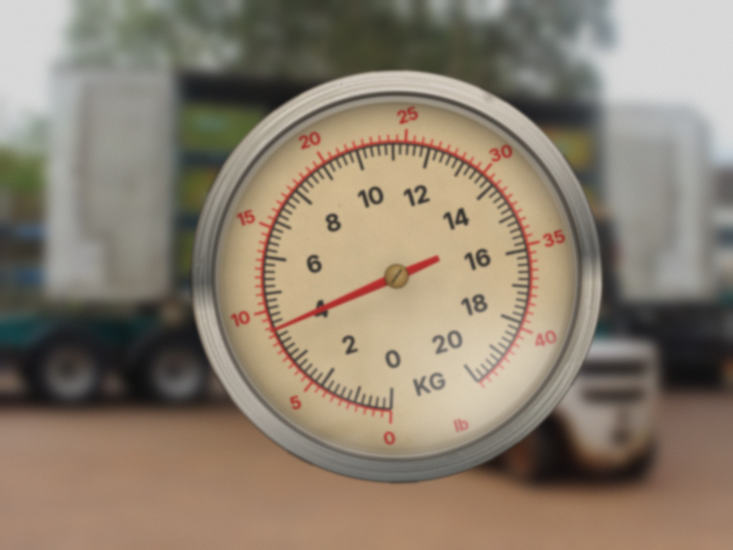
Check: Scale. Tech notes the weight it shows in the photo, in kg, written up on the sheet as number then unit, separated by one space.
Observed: 4 kg
